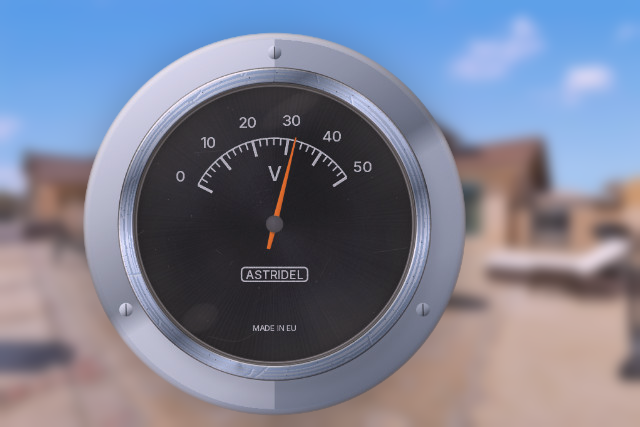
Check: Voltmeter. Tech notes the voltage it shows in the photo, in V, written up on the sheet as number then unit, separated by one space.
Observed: 32 V
